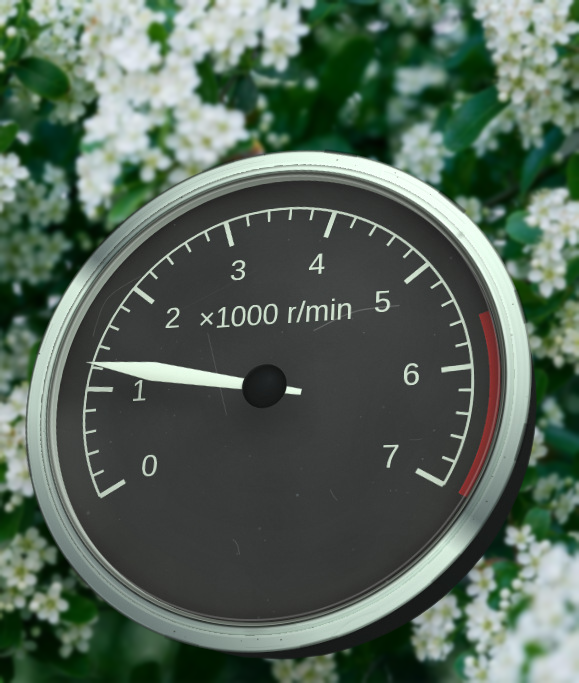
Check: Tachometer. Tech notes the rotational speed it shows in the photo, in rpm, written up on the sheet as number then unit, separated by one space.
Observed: 1200 rpm
